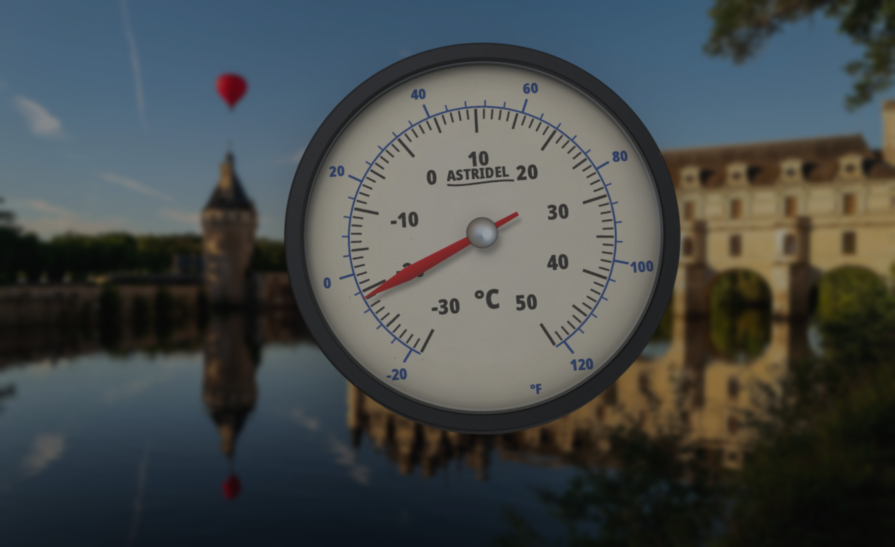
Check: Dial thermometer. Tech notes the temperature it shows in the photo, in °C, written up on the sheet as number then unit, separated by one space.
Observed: -21 °C
